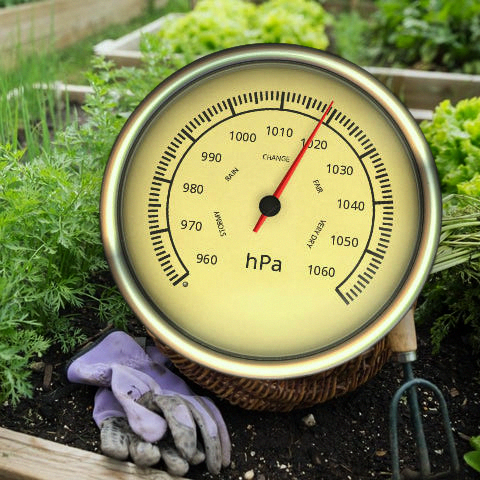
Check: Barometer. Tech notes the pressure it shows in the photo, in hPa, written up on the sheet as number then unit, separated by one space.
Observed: 1019 hPa
